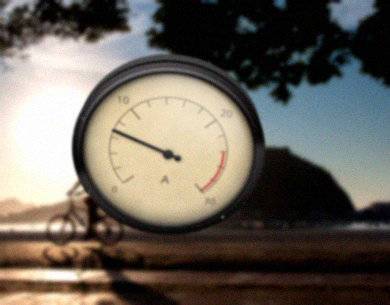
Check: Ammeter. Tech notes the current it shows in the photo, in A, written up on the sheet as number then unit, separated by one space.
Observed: 7 A
